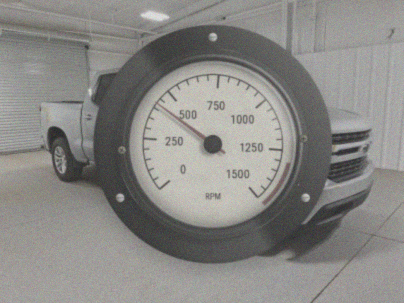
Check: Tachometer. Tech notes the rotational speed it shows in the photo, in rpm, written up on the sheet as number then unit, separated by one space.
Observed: 425 rpm
